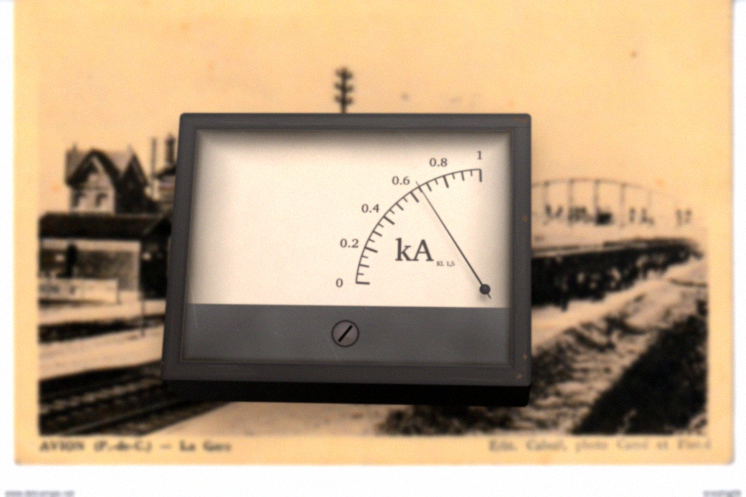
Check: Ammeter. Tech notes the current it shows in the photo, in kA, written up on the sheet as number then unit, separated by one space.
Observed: 0.65 kA
